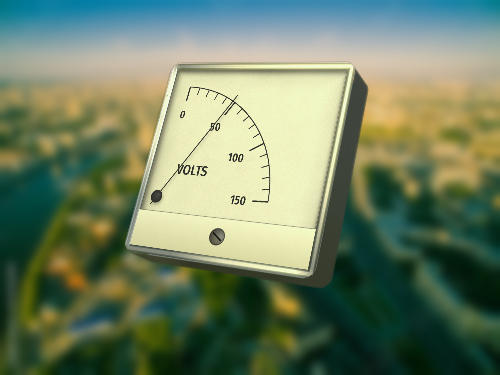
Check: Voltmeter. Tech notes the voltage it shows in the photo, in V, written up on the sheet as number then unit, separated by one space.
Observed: 50 V
